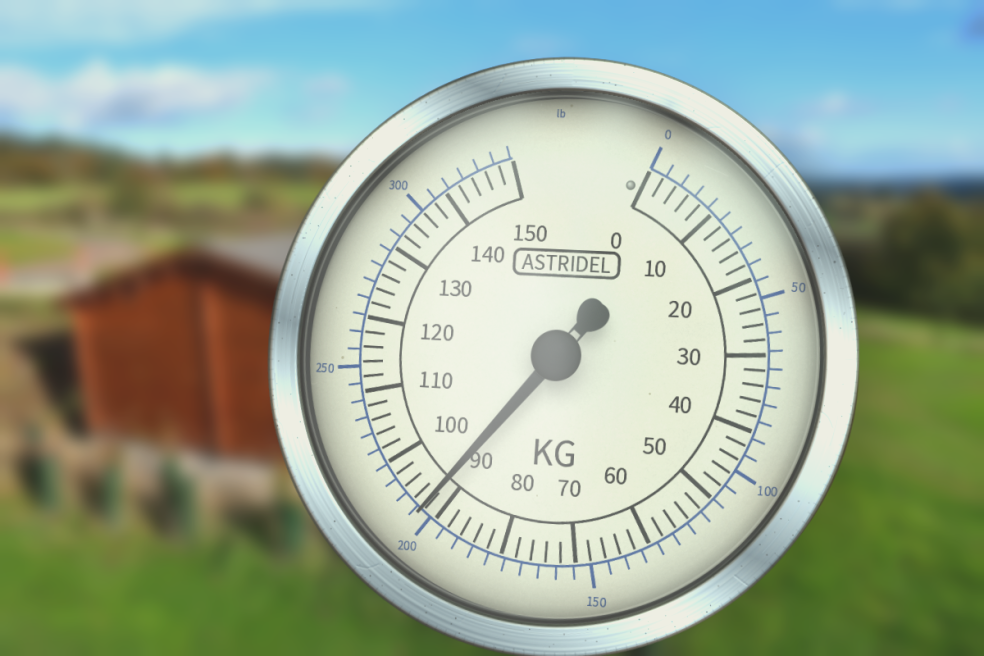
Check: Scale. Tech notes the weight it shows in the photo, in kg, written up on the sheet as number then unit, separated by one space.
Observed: 92 kg
